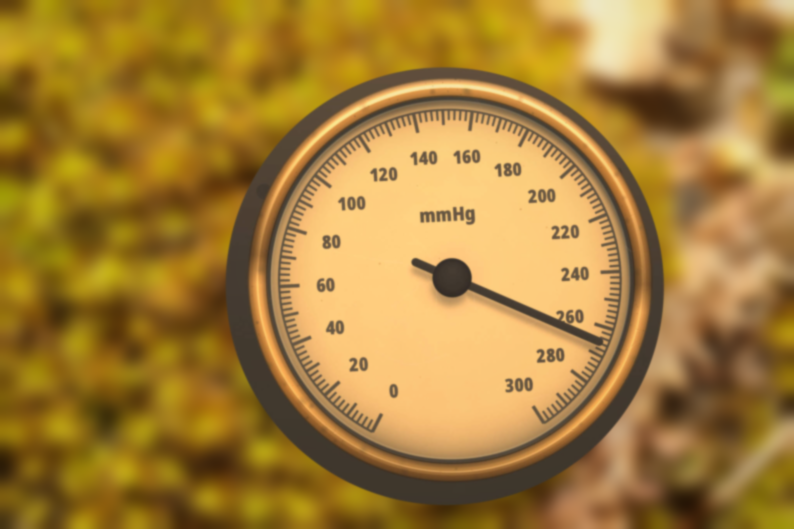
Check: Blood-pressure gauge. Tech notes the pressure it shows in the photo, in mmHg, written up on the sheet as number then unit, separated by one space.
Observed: 266 mmHg
